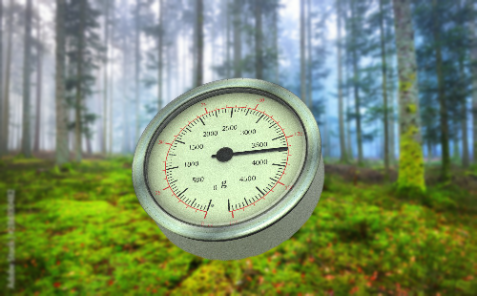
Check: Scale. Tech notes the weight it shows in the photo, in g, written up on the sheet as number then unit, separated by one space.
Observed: 3750 g
